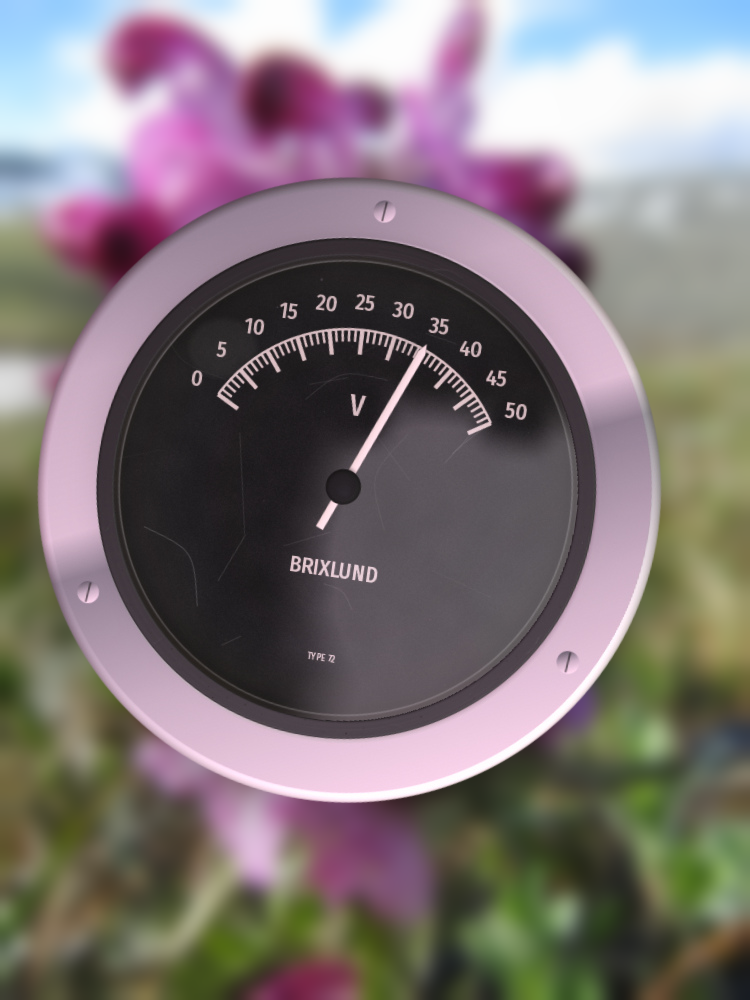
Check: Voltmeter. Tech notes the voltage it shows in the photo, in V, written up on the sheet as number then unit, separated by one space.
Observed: 35 V
